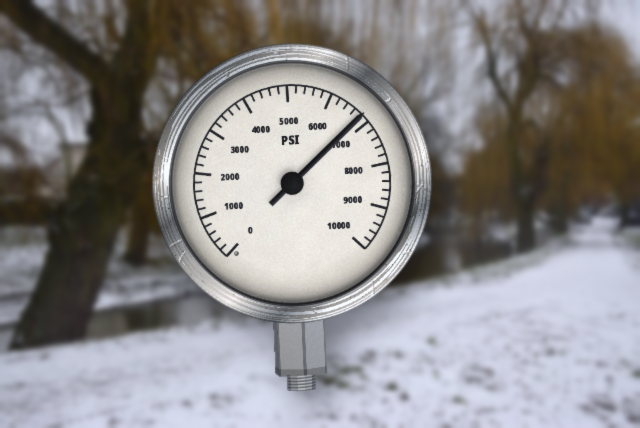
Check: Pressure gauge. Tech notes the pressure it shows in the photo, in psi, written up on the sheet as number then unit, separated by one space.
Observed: 6800 psi
